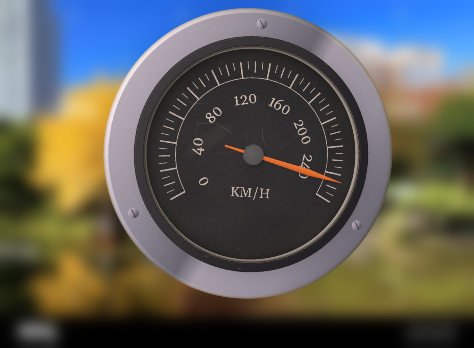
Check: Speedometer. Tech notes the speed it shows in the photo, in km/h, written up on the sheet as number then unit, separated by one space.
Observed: 245 km/h
